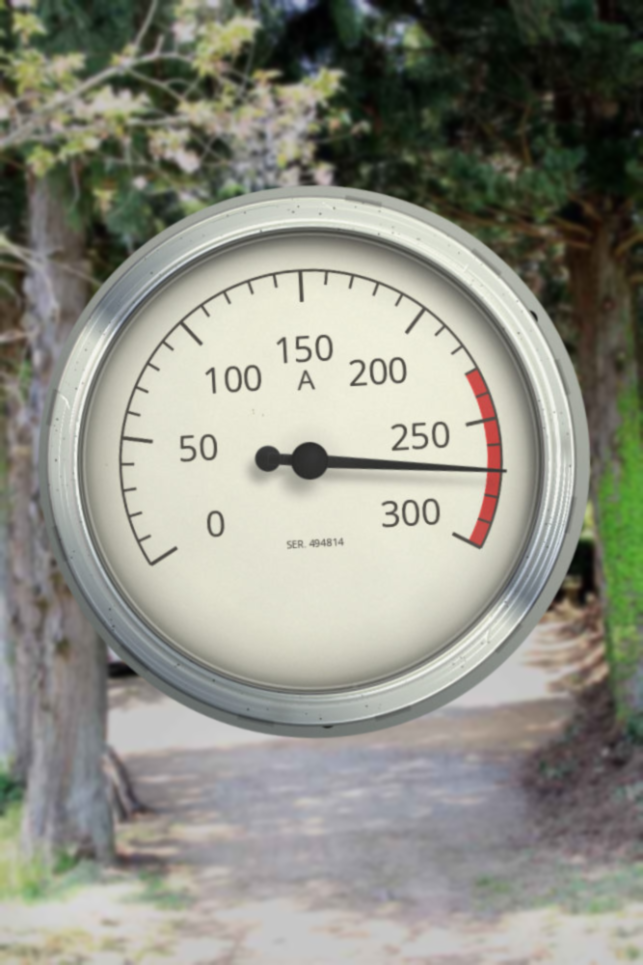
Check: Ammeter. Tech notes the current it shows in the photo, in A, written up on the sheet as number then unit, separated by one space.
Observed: 270 A
